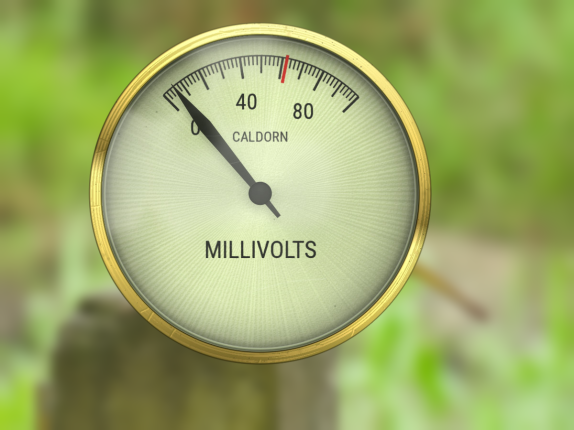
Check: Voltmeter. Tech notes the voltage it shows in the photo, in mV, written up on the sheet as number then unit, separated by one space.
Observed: 6 mV
